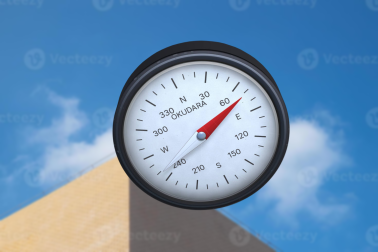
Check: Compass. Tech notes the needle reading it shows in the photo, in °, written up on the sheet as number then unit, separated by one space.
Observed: 70 °
